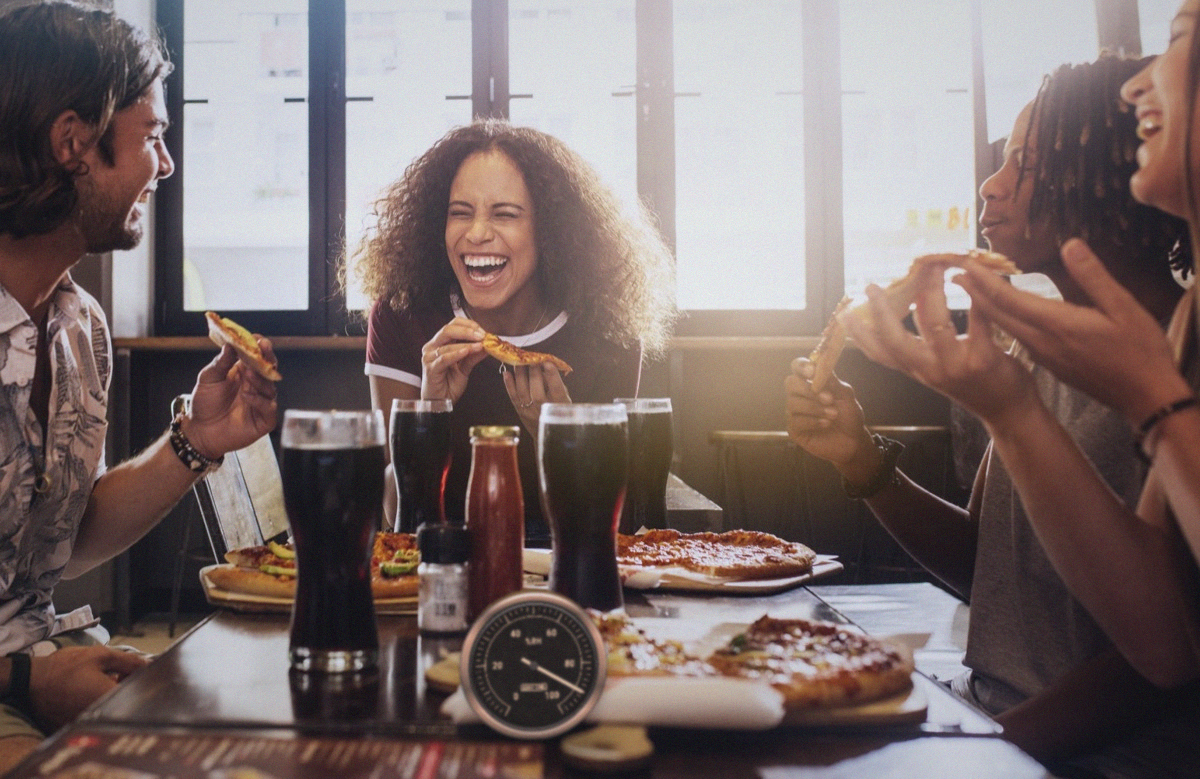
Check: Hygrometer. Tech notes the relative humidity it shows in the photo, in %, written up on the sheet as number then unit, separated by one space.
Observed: 90 %
